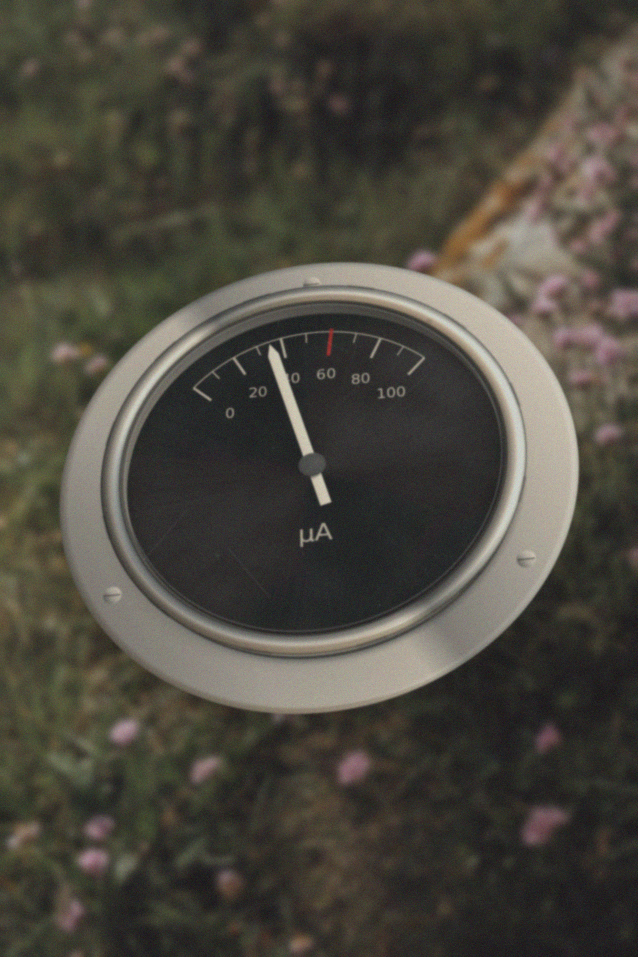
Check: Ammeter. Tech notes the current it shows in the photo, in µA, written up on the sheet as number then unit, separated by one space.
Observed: 35 µA
